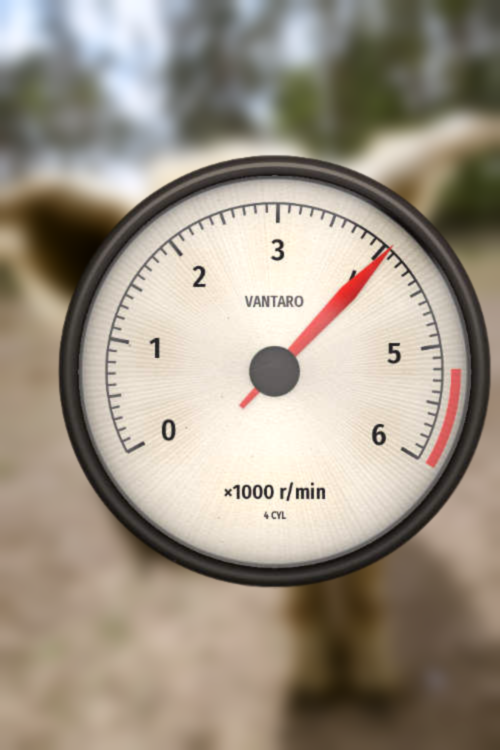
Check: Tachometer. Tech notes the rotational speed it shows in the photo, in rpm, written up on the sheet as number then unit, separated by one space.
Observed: 4050 rpm
